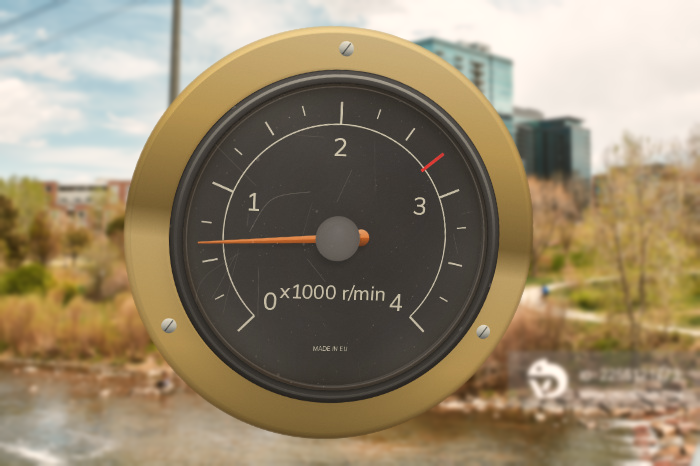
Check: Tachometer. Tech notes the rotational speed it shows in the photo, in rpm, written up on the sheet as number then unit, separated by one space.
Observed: 625 rpm
